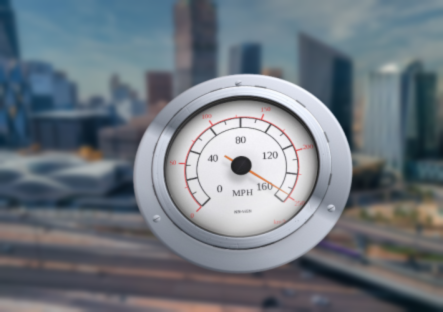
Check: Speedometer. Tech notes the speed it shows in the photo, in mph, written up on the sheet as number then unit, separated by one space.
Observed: 155 mph
